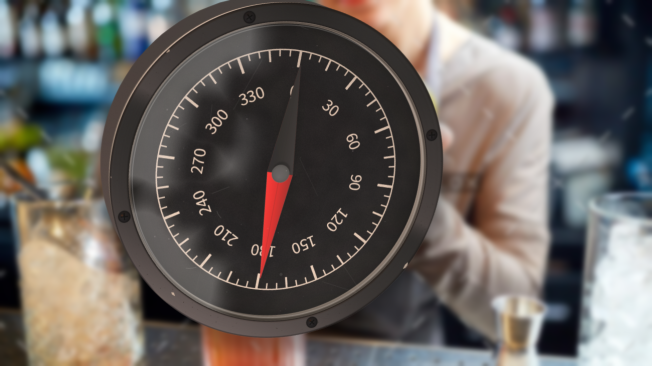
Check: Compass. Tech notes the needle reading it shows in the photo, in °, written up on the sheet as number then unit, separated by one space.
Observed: 180 °
